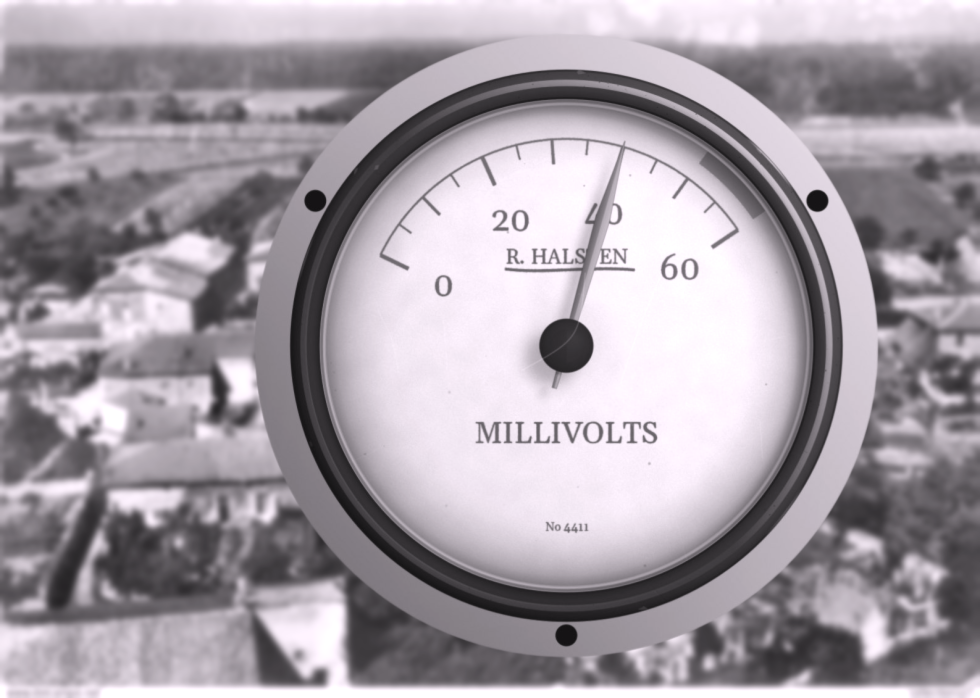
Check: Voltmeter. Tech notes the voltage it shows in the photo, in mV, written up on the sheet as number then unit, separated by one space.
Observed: 40 mV
